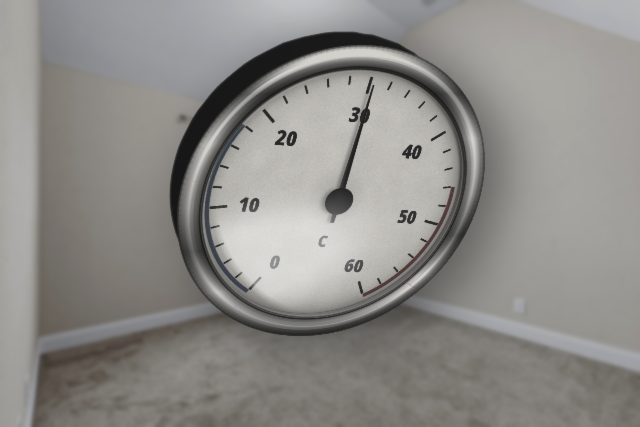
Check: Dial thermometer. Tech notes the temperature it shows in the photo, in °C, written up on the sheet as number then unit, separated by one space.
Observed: 30 °C
